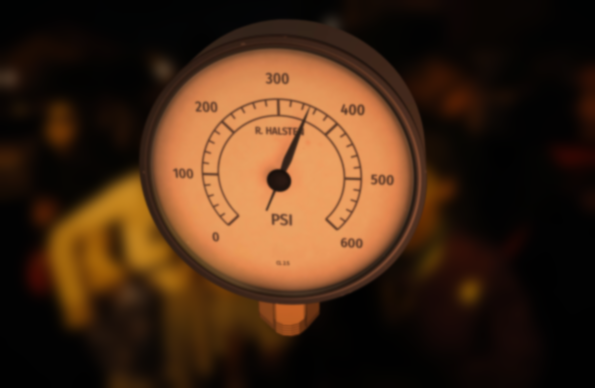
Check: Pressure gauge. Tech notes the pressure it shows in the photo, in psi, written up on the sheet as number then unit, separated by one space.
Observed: 350 psi
